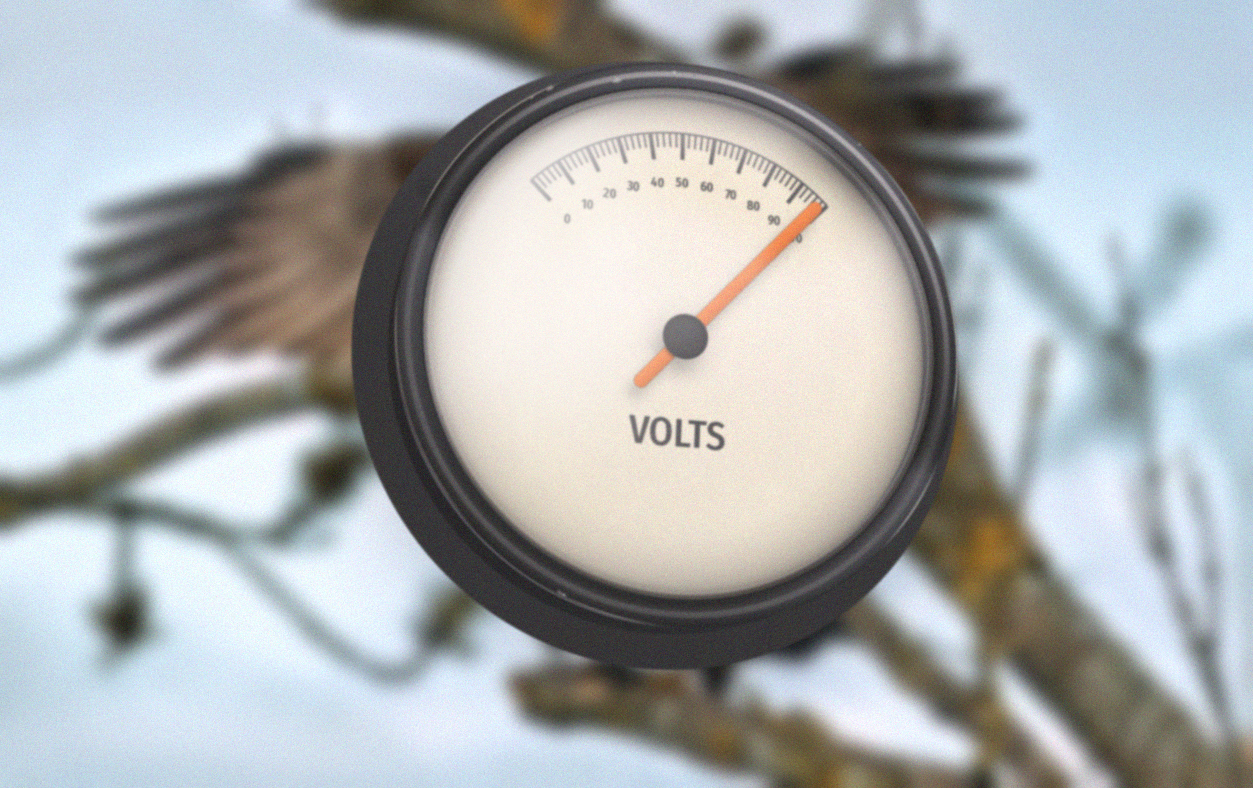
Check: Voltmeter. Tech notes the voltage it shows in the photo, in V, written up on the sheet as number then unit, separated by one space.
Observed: 98 V
